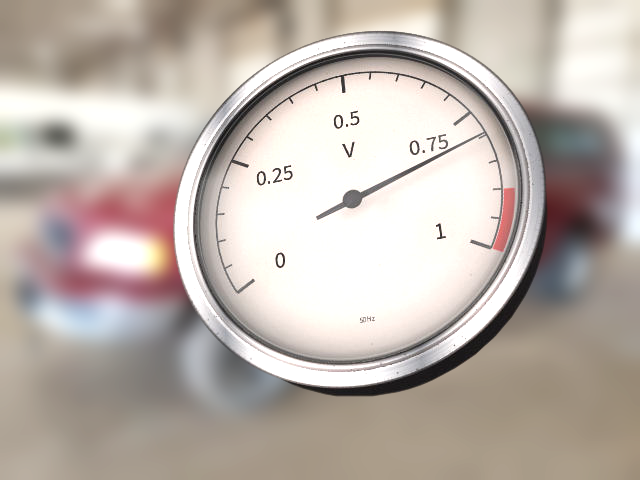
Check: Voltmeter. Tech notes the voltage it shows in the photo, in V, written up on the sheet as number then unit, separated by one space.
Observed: 0.8 V
